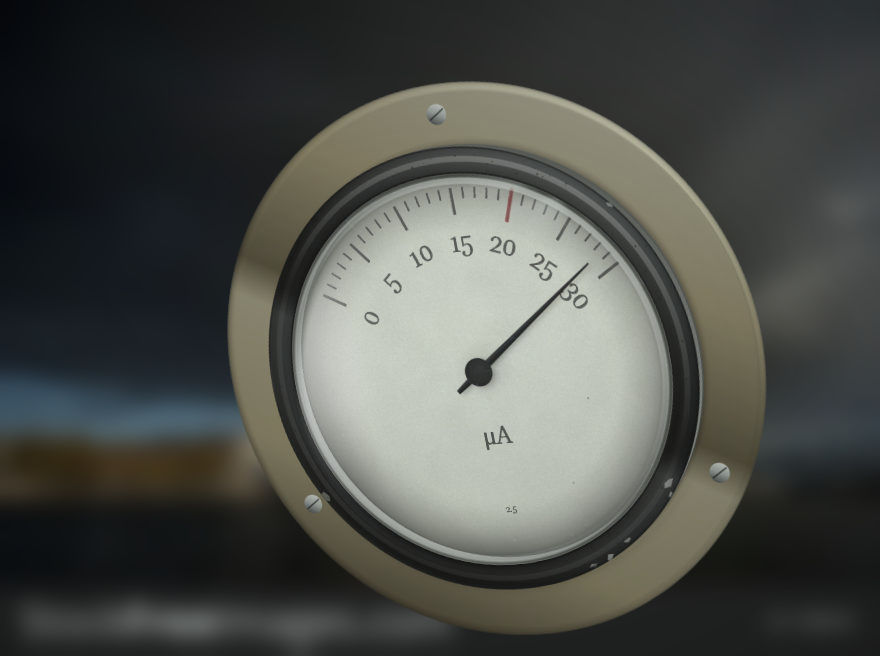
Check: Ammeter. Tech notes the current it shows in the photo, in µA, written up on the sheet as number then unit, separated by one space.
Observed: 28.5 µA
